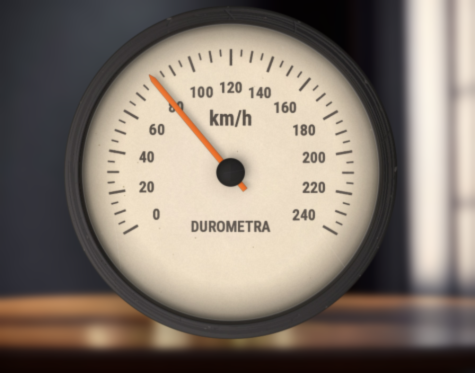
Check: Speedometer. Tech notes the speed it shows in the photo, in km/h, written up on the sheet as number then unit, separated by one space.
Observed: 80 km/h
